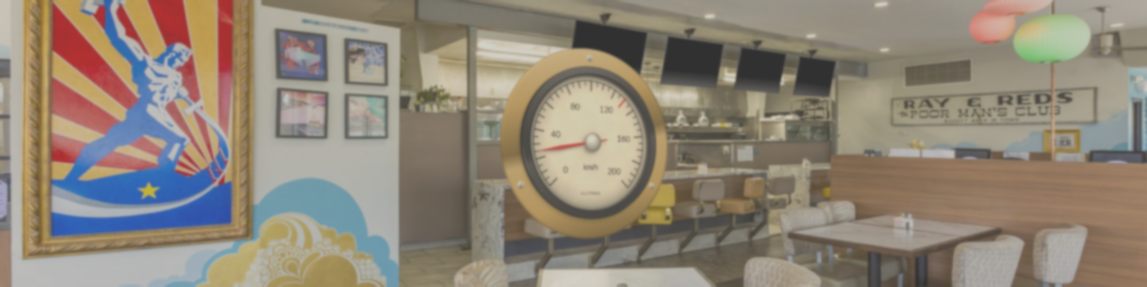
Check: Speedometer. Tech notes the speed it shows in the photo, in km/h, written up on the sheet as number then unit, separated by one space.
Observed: 25 km/h
